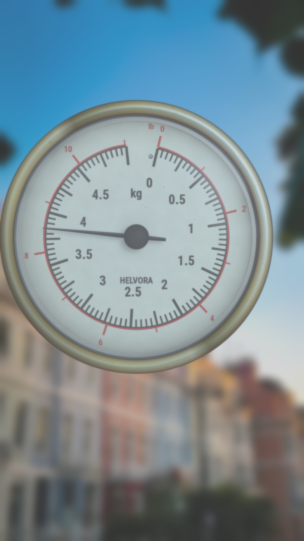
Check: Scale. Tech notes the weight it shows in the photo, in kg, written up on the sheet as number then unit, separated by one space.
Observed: 3.85 kg
